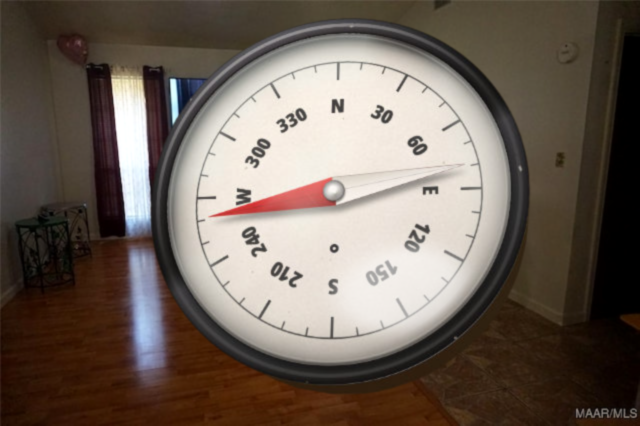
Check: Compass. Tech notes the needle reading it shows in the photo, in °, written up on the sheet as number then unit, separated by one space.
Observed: 260 °
